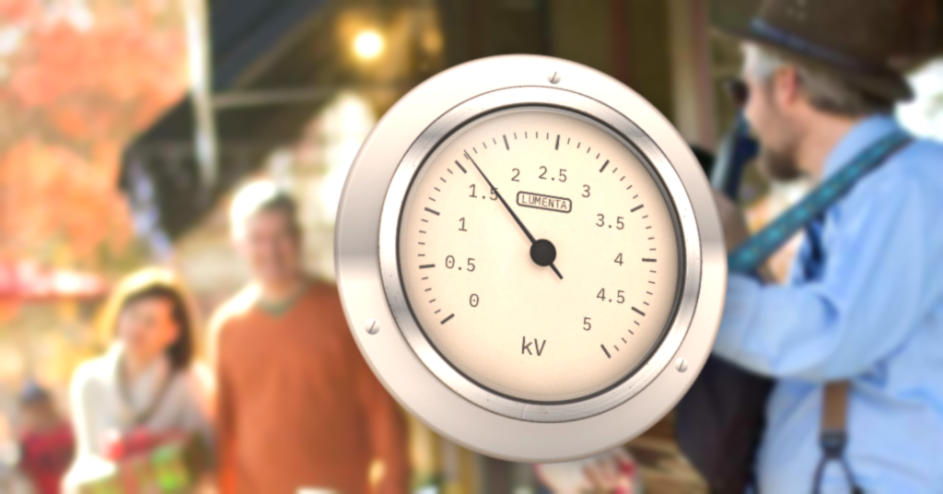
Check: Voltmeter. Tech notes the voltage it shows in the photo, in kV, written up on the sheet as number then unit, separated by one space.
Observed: 1.6 kV
